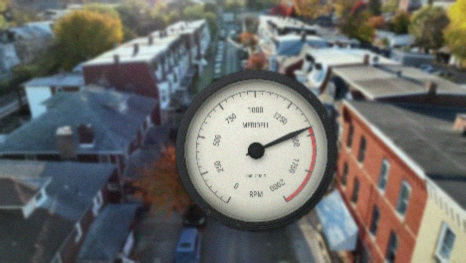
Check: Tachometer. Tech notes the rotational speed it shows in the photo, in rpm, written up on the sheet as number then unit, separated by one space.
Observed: 1450 rpm
